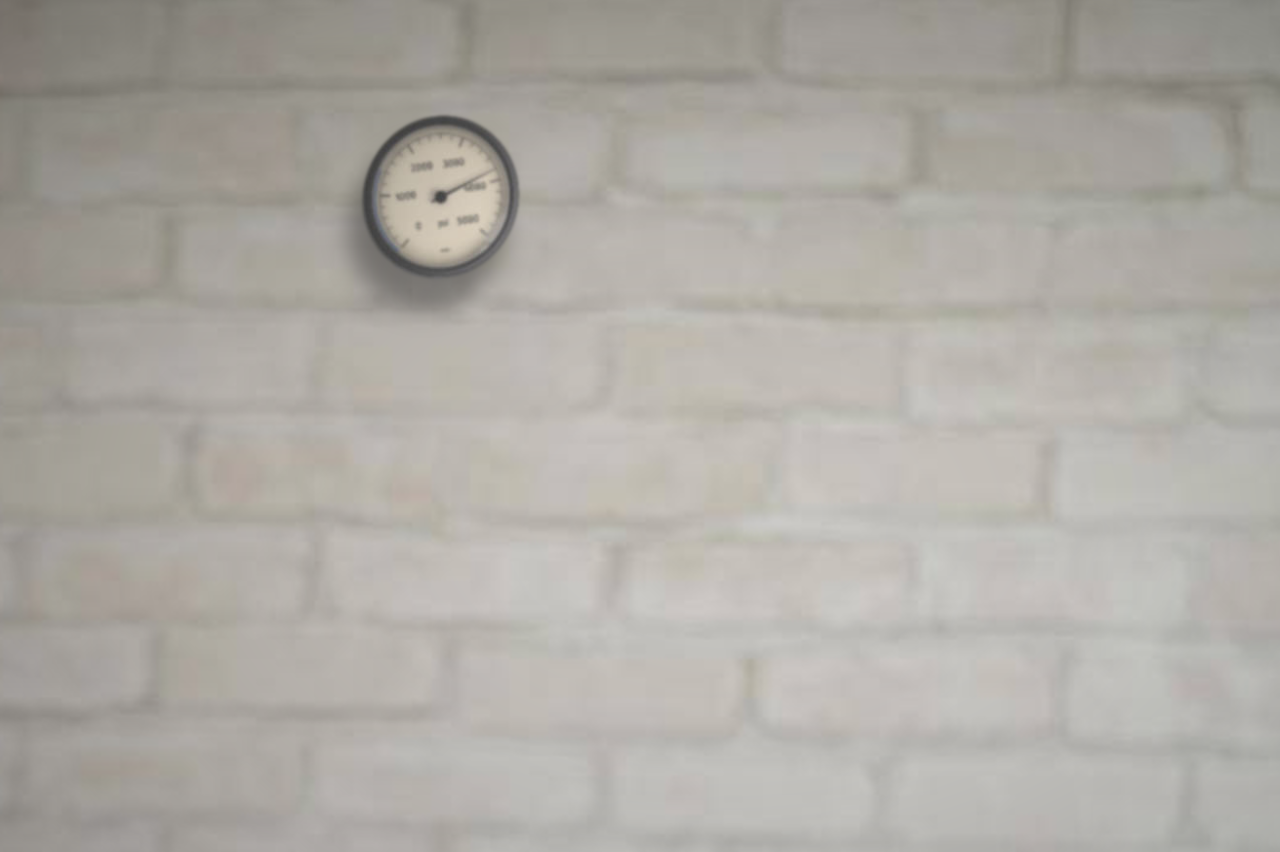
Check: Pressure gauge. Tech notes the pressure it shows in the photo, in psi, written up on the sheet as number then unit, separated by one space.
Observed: 3800 psi
